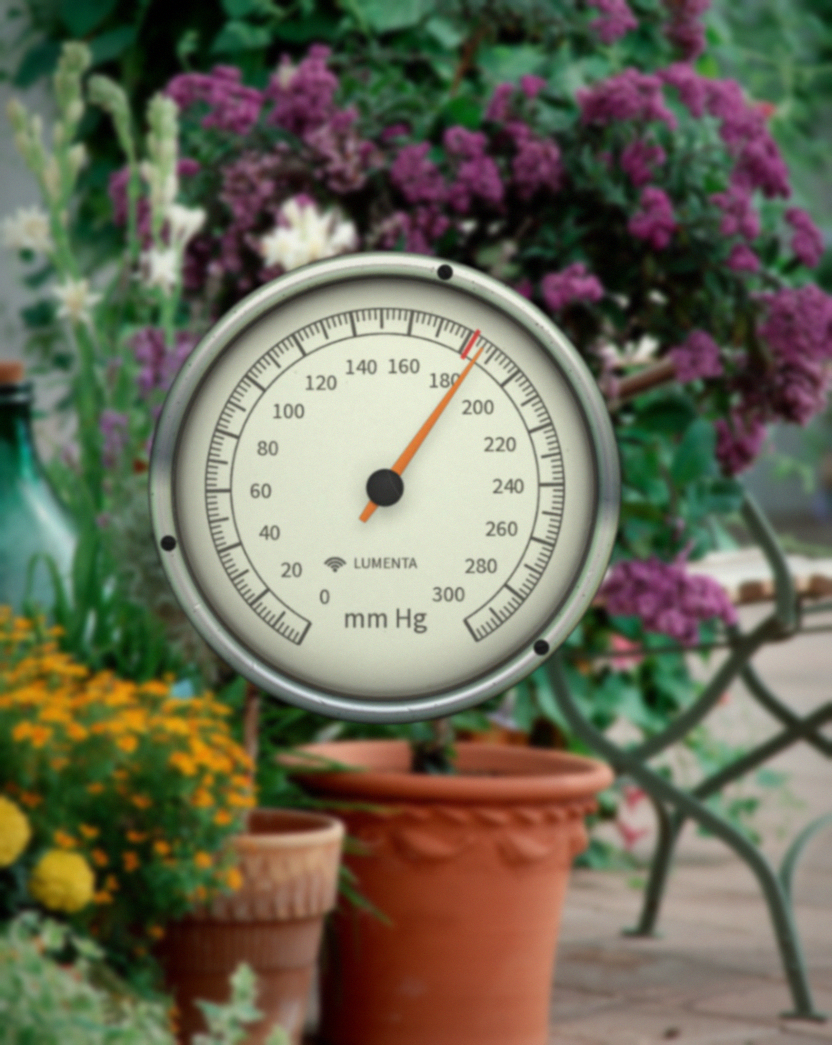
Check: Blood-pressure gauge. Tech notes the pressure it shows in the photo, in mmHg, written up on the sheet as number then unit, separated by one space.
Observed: 186 mmHg
